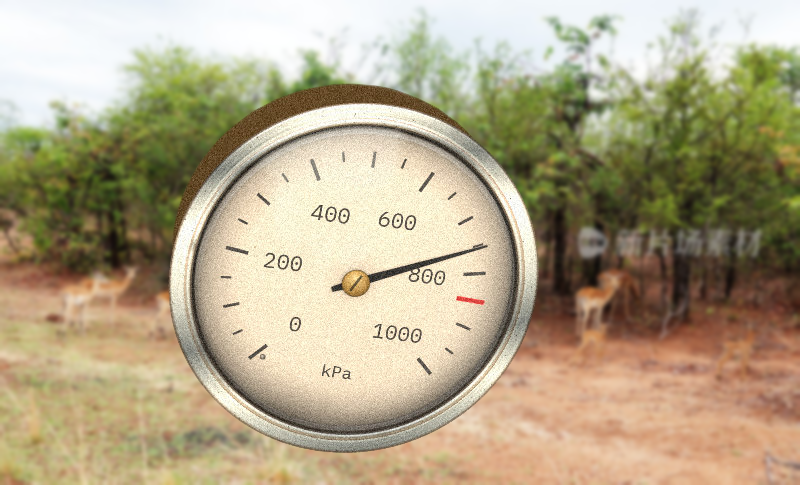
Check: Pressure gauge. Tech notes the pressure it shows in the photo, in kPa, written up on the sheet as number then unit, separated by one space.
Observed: 750 kPa
